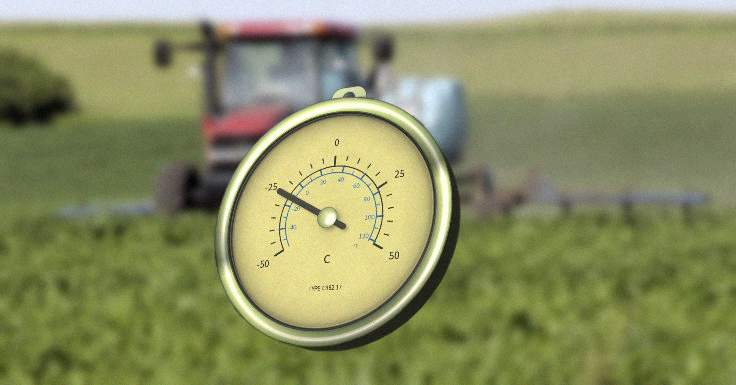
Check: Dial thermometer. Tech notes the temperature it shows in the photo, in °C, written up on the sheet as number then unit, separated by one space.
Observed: -25 °C
